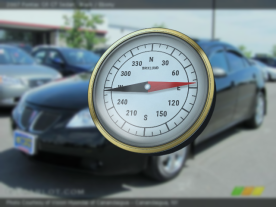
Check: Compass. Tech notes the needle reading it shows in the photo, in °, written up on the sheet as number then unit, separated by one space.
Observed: 85 °
